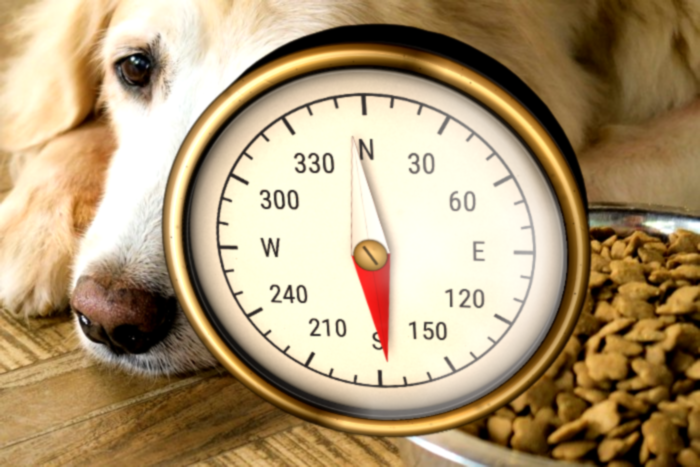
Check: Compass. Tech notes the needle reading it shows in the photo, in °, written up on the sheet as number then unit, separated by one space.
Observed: 175 °
